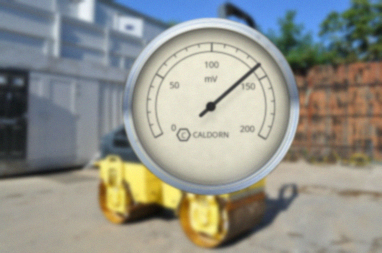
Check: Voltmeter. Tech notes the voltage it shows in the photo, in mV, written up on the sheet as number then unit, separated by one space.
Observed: 140 mV
